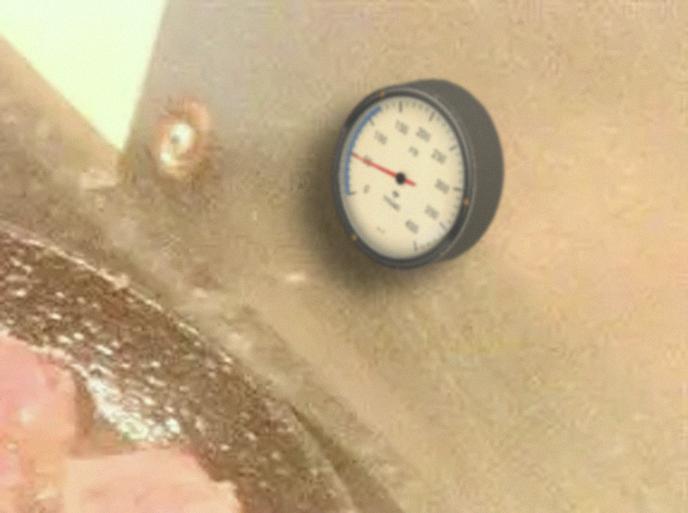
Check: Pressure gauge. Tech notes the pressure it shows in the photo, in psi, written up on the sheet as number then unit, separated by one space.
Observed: 50 psi
